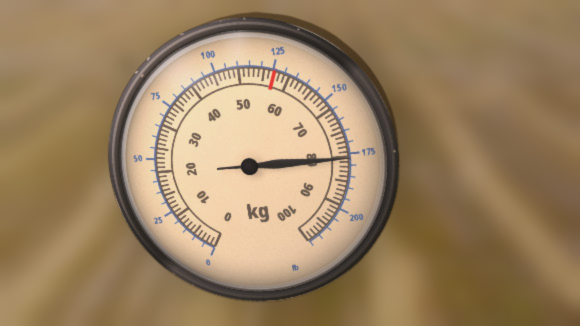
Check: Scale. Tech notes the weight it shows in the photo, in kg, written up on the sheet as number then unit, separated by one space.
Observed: 80 kg
